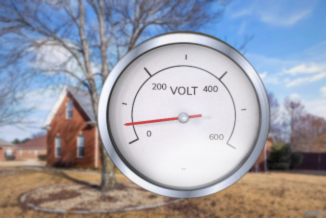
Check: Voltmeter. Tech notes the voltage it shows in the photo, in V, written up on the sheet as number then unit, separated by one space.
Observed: 50 V
